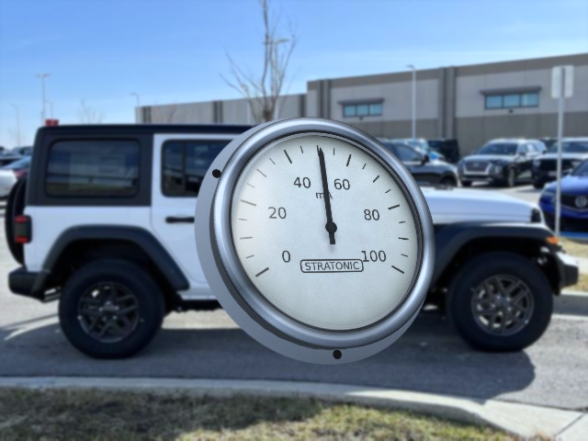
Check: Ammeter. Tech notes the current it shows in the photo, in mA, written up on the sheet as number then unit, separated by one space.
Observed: 50 mA
